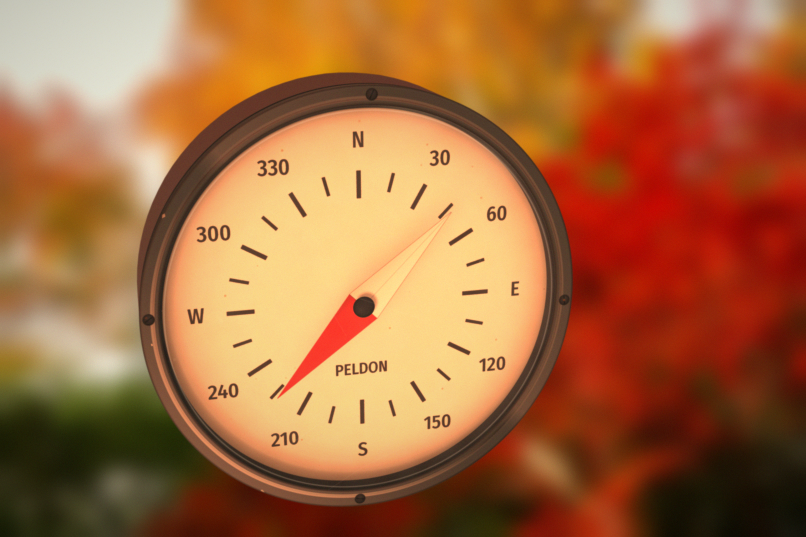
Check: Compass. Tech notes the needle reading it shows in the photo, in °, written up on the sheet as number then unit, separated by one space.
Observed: 225 °
